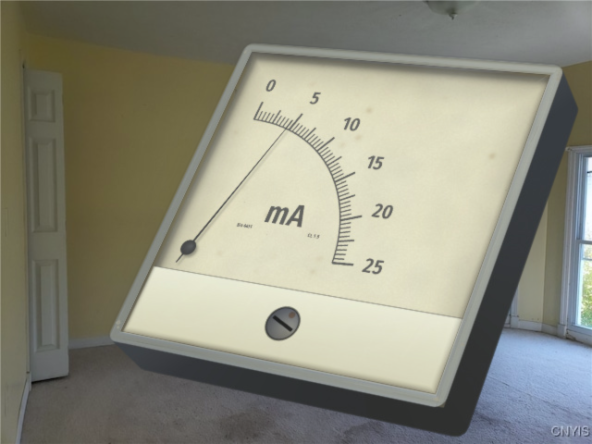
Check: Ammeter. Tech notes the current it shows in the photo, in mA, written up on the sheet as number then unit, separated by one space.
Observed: 5 mA
